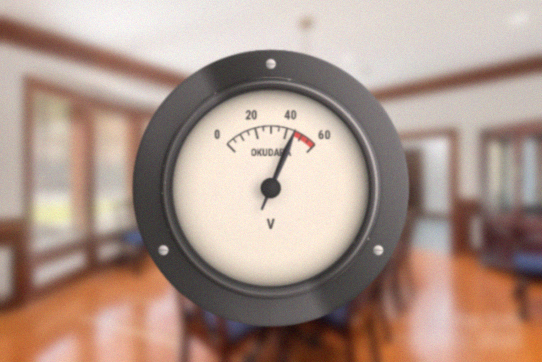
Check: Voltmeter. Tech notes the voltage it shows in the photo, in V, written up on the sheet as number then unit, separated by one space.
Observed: 45 V
